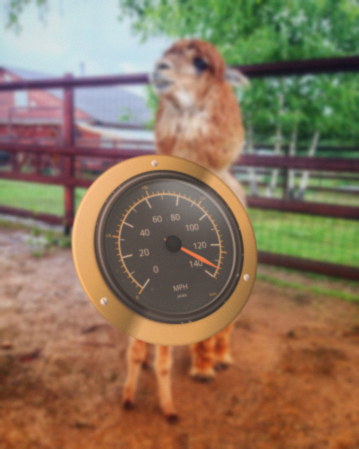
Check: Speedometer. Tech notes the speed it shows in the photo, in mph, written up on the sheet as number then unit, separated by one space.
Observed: 135 mph
